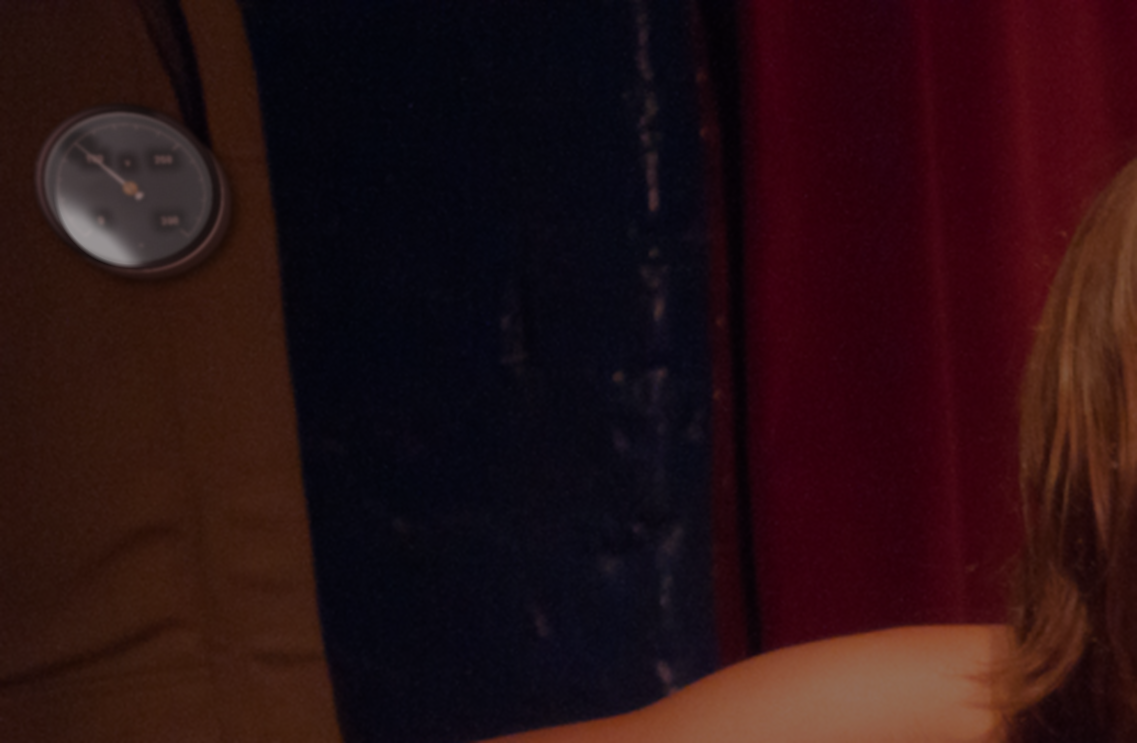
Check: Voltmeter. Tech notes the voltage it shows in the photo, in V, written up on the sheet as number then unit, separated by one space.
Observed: 100 V
